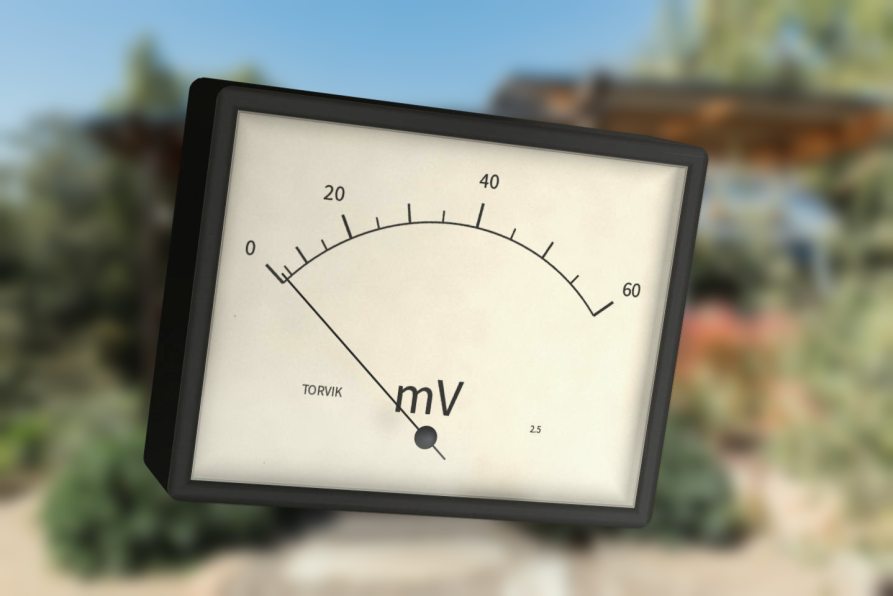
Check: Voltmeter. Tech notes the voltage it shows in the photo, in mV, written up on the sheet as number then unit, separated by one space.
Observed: 2.5 mV
